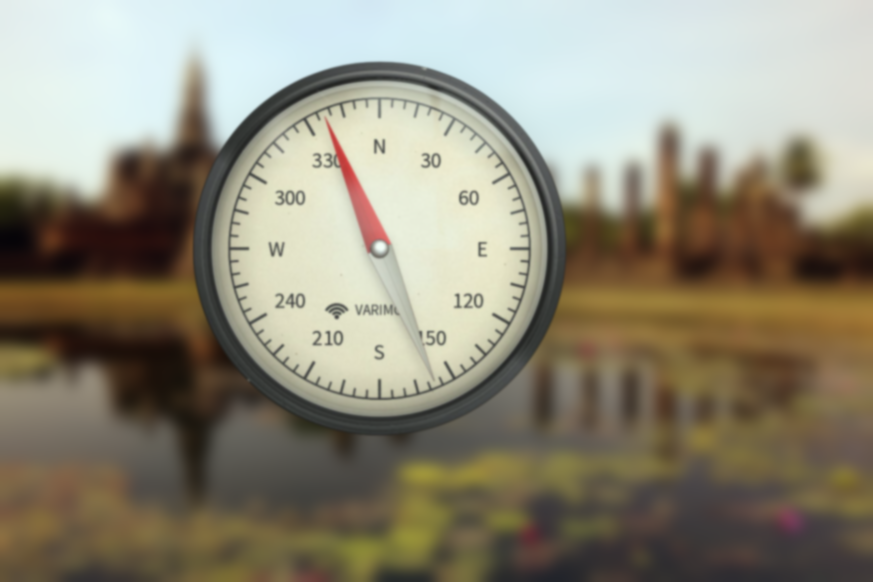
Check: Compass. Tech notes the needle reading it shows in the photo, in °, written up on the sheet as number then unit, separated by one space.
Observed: 337.5 °
